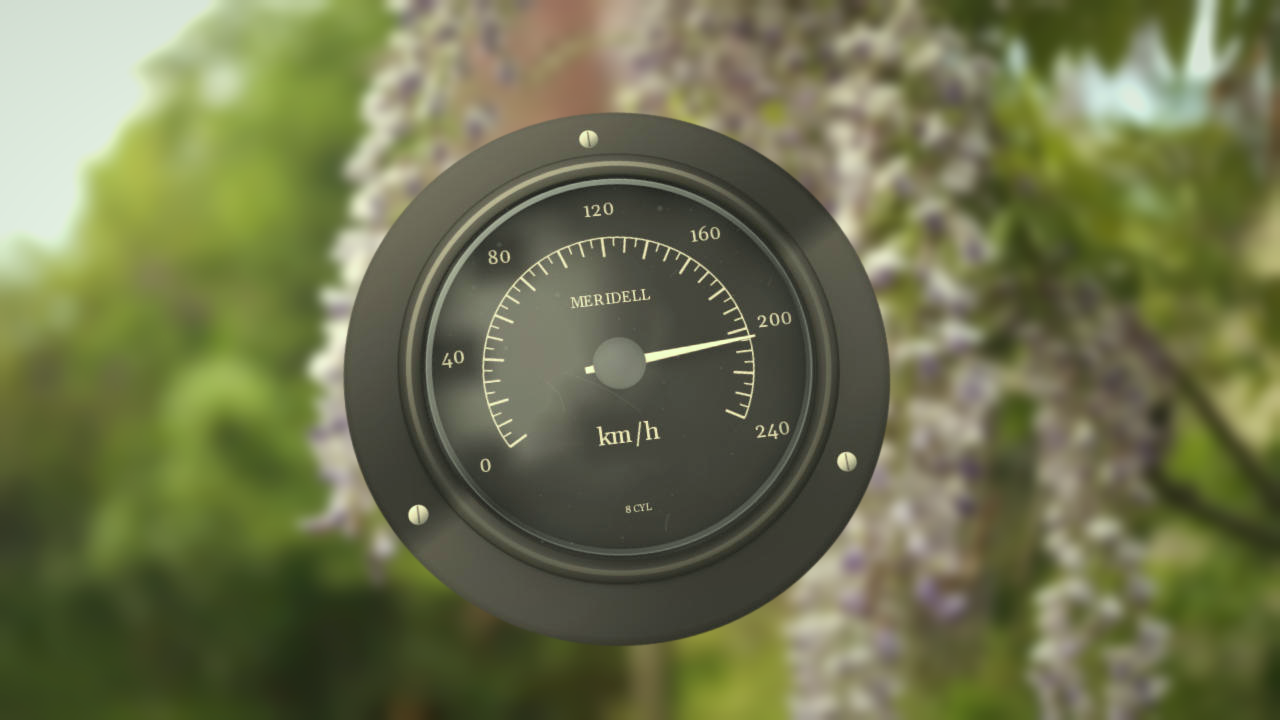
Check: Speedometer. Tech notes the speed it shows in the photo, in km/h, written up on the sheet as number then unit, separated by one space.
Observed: 205 km/h
